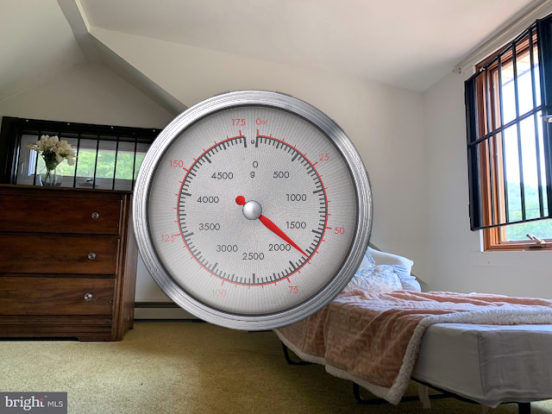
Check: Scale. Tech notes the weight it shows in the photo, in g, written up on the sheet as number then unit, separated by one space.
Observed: 1800 g
